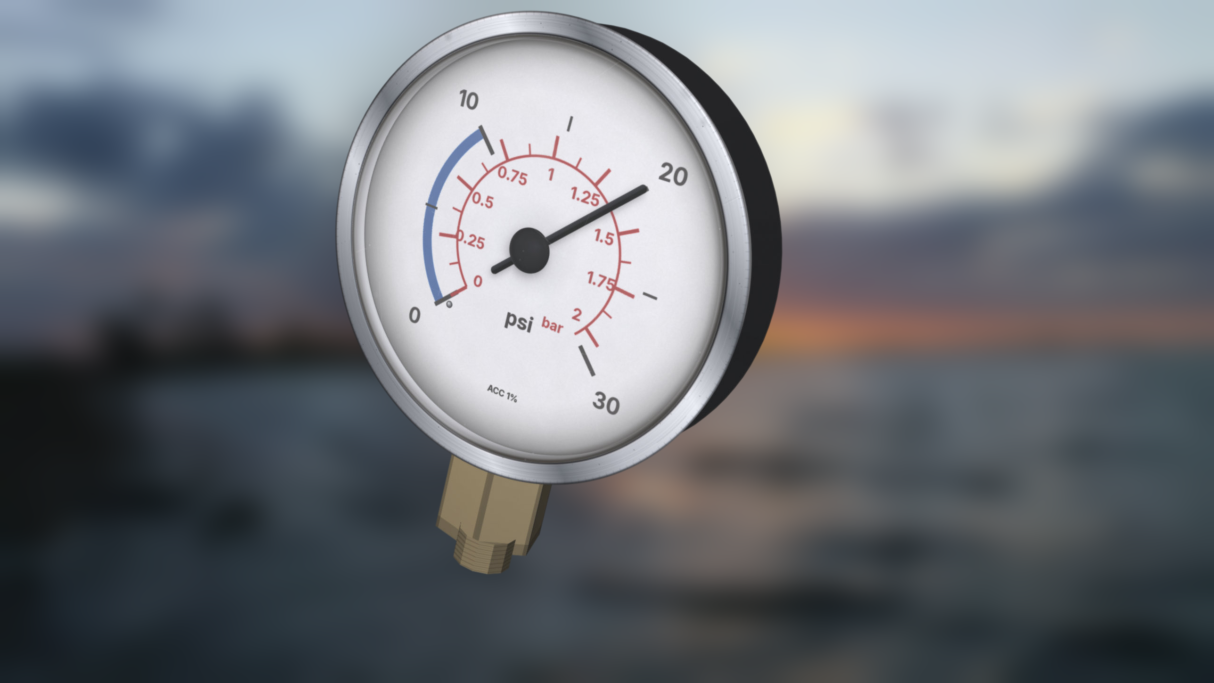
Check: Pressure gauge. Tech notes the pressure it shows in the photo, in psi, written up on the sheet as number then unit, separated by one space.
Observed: 20 psi
